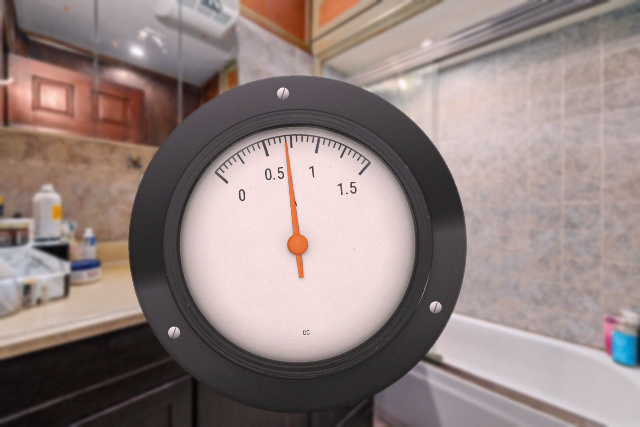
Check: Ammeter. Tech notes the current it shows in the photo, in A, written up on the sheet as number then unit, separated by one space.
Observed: 0.7 A
